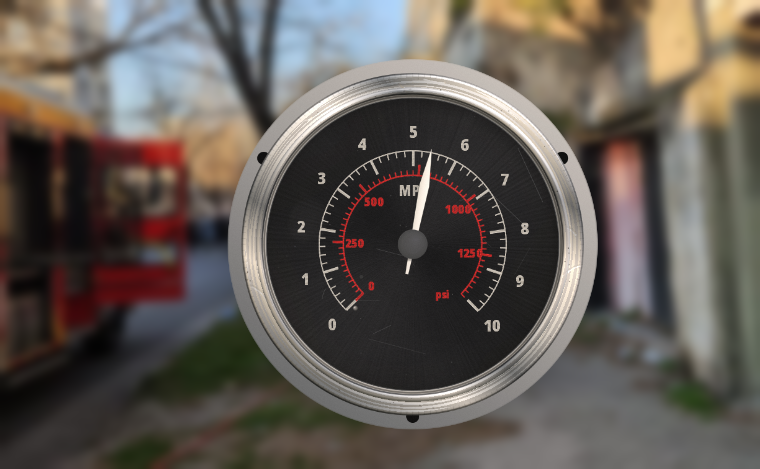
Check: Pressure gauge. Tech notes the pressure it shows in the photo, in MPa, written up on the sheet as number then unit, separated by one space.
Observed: 5.4 MPa
